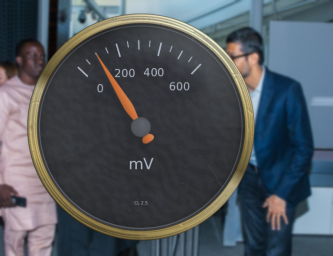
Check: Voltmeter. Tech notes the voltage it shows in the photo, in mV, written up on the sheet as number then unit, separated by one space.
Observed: 100 mV
